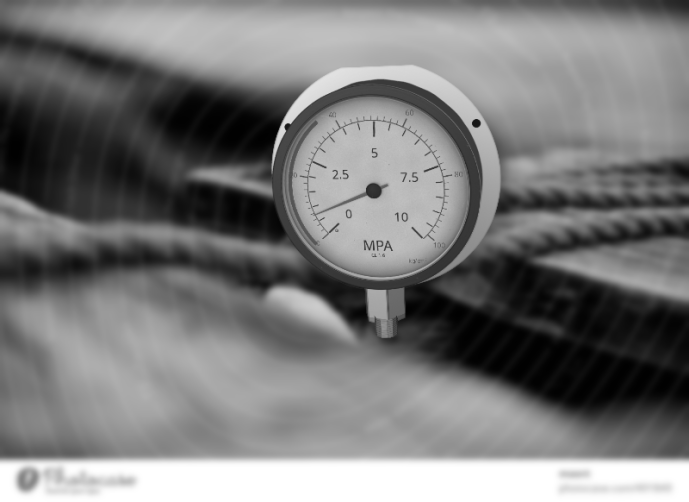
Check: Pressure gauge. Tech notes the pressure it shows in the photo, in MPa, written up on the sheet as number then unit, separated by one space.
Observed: 0.75 MPa
